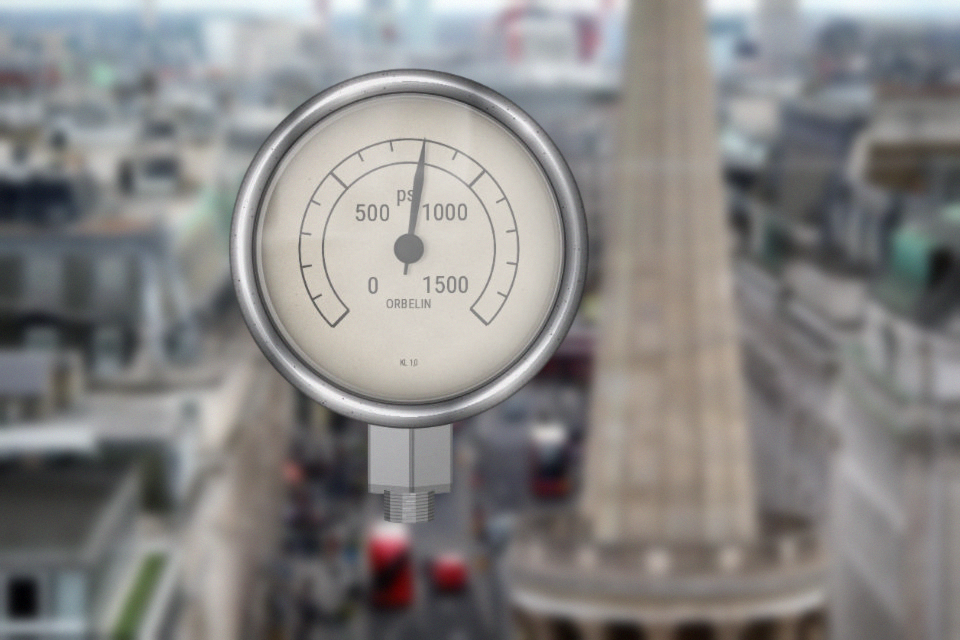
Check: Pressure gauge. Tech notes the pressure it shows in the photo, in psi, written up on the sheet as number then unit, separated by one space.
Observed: 800 psi
